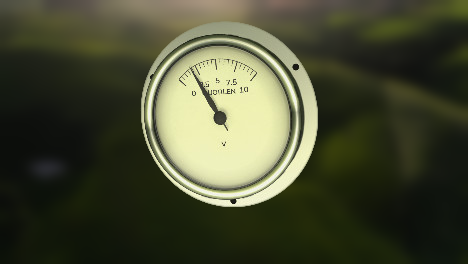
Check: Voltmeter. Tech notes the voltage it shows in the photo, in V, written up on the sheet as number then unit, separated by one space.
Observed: 2 V
